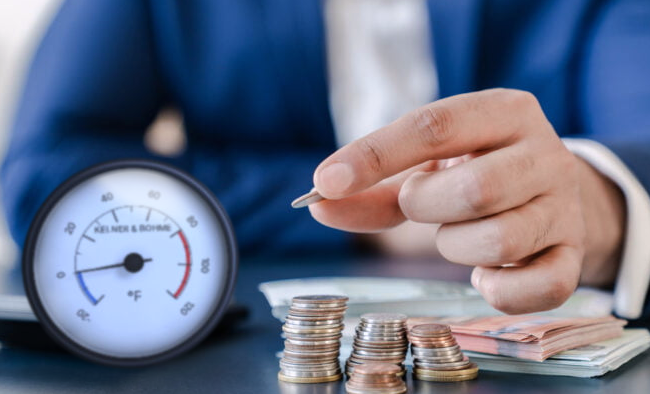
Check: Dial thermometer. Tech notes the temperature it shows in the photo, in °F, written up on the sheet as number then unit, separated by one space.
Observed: 0 °F
